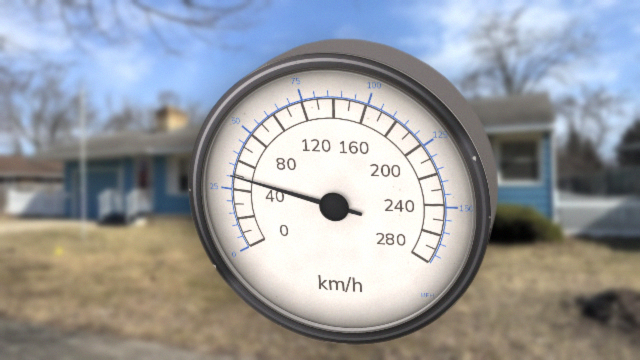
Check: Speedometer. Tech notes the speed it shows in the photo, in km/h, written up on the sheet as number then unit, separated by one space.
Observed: 50 km/h
